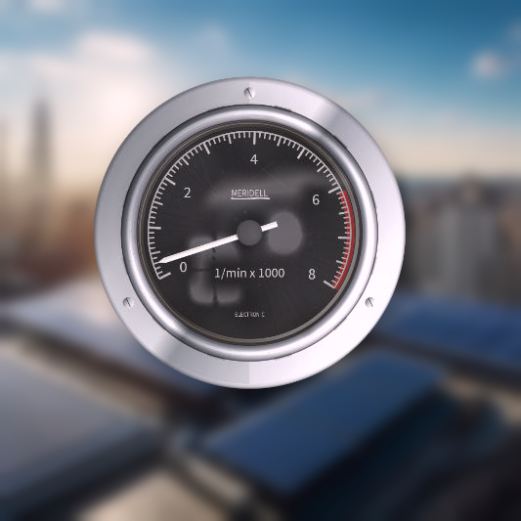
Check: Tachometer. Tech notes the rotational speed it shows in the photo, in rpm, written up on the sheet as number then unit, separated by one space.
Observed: 300 rpm
